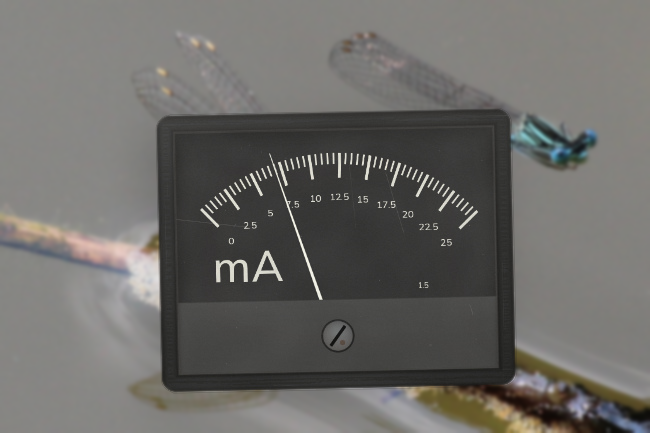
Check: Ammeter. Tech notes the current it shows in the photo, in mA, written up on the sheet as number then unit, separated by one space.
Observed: 7 mA
